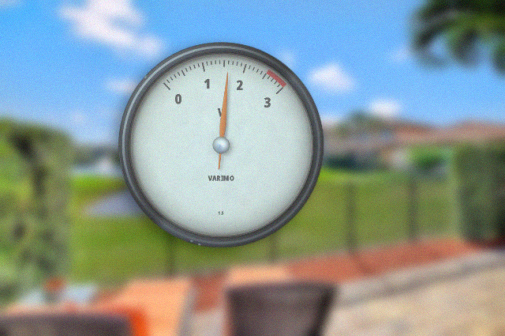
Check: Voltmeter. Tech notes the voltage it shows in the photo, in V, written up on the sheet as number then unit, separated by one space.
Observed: 1.6 V
